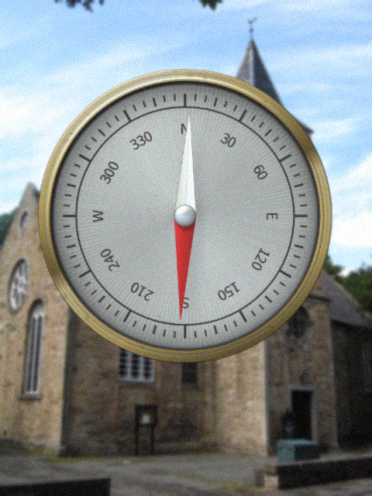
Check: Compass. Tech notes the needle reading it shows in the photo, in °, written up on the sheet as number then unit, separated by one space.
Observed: 182.5 °
